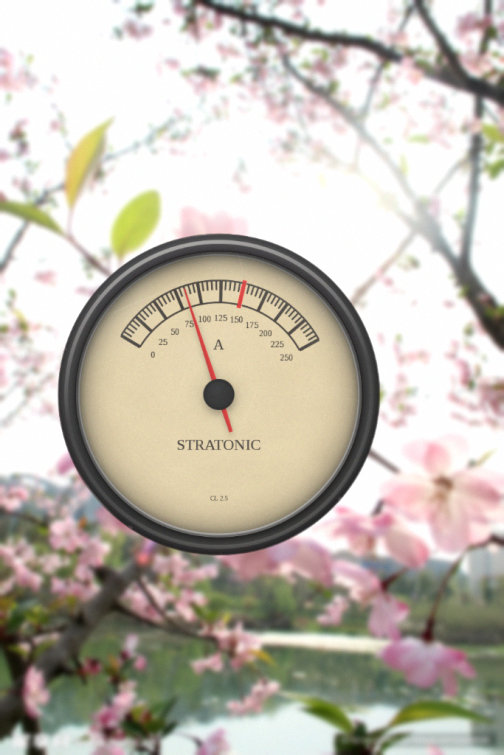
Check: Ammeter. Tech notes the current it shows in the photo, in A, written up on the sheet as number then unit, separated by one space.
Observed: 85 A
